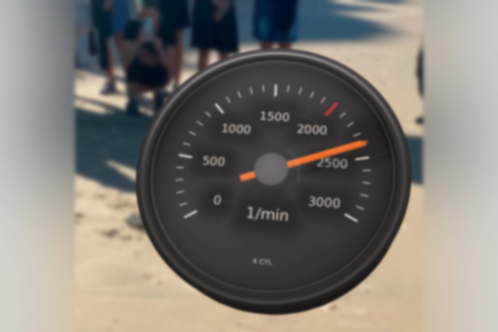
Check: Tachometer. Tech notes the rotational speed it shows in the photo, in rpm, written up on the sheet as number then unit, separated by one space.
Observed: 2400 rpm
